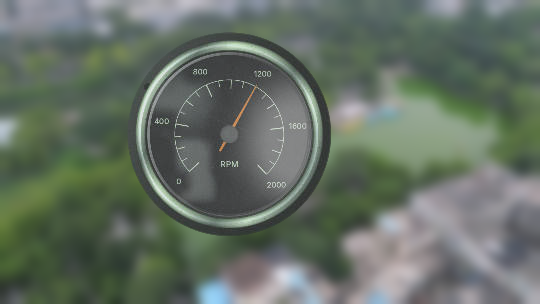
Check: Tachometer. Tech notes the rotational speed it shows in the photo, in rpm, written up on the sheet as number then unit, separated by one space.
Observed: 1200 rpm
